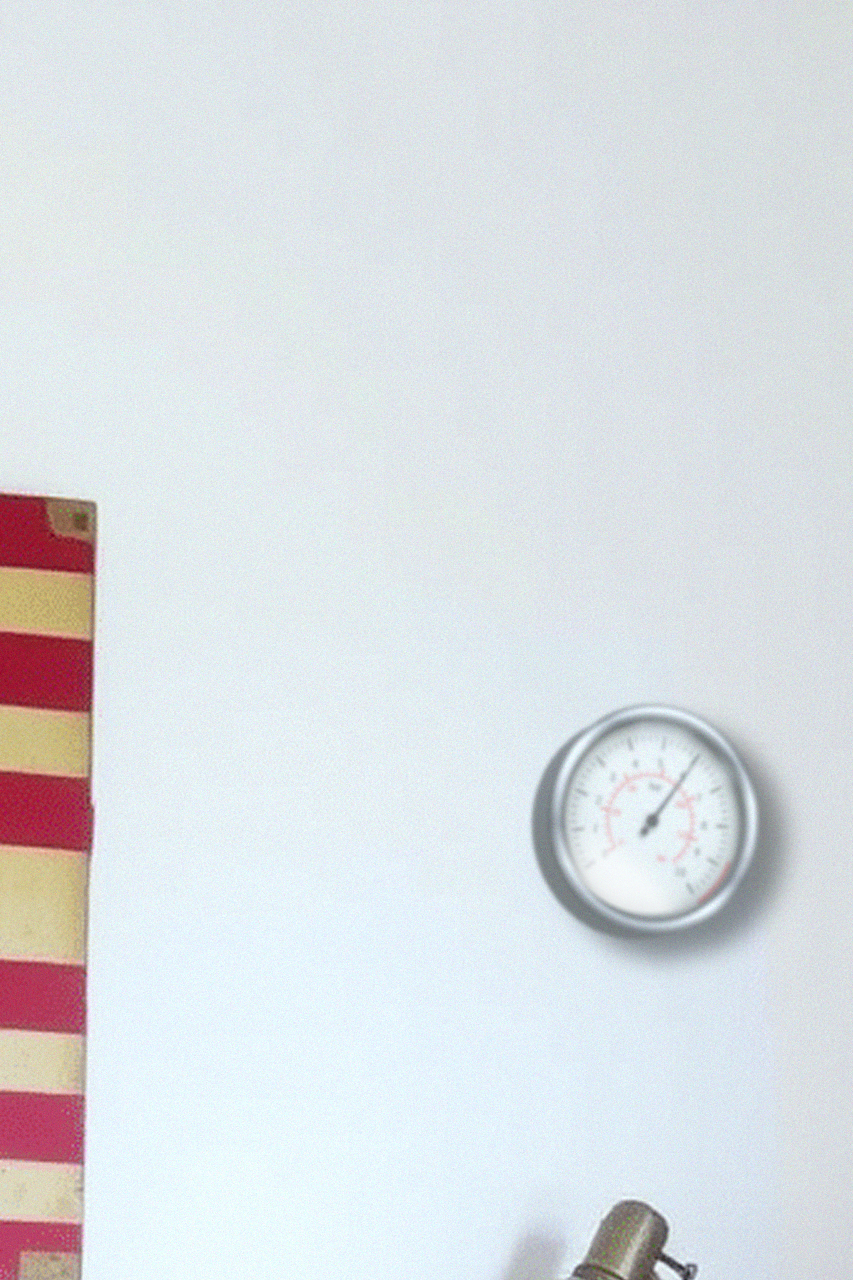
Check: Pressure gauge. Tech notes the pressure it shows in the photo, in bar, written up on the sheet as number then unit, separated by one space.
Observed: 6 bar
